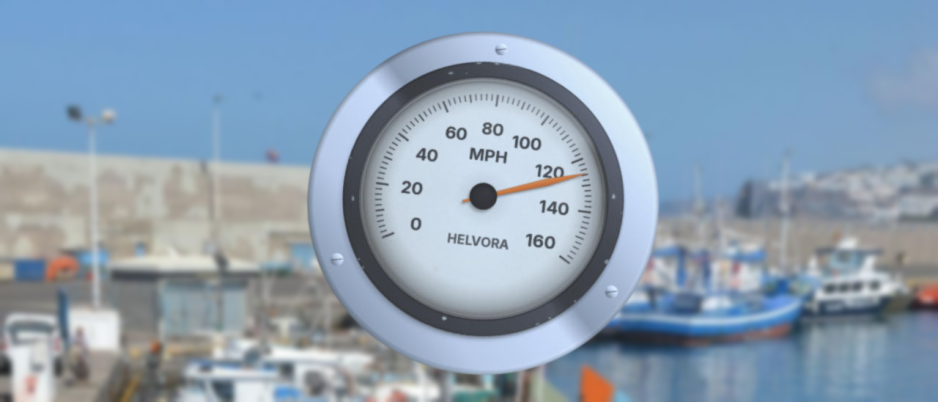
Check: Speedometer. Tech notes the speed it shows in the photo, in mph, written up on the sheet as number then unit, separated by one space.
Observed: 126 mph
